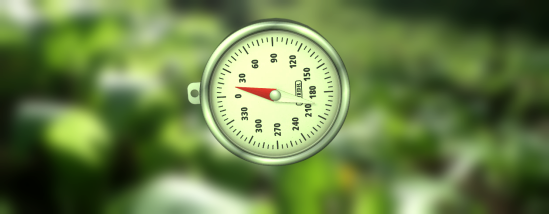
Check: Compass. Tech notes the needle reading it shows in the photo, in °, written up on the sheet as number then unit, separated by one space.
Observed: 15 °
